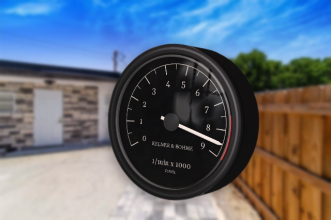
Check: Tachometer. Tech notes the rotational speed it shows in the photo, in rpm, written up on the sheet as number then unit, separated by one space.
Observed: 8500 rpm
